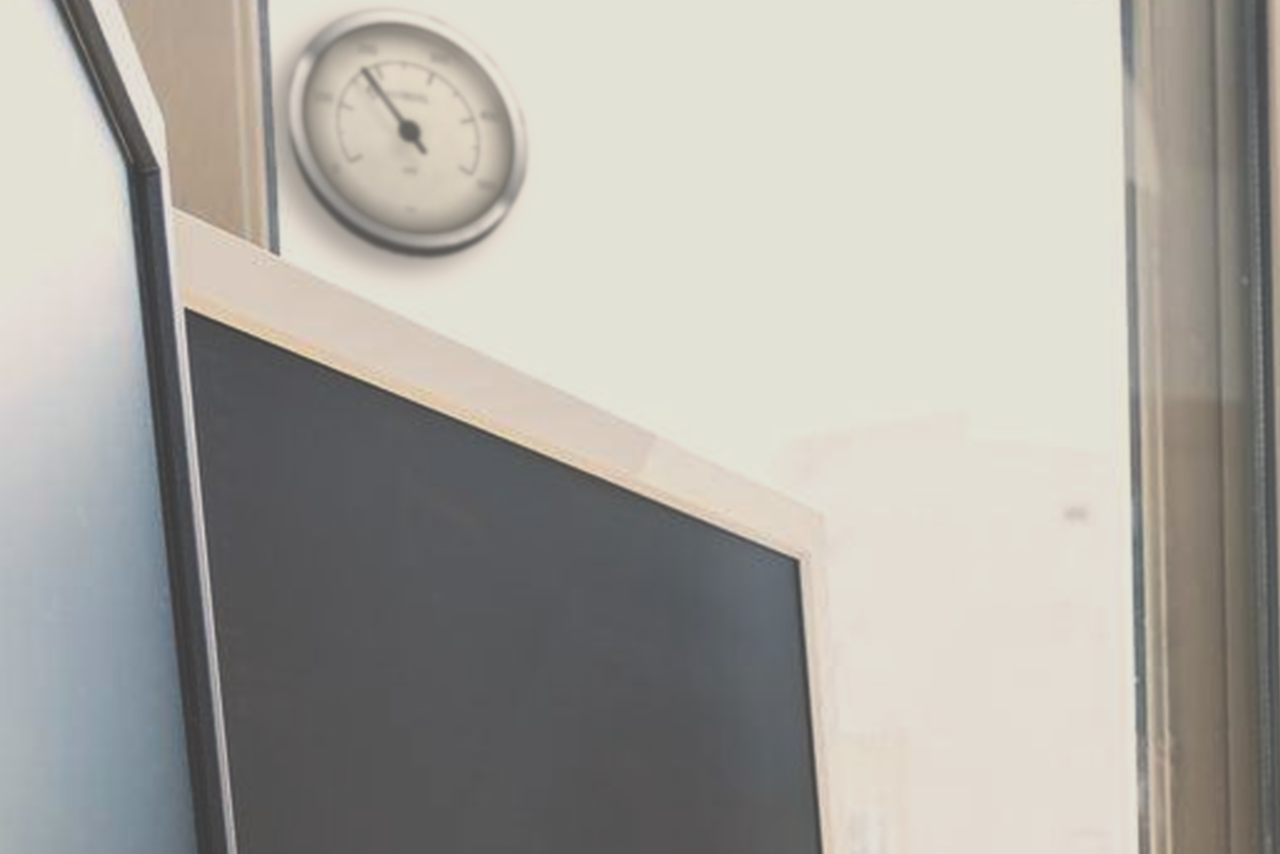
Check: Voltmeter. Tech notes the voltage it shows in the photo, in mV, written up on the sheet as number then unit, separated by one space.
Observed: 175 mV
